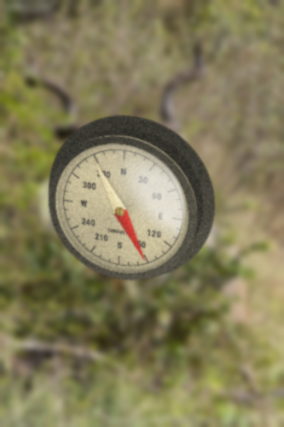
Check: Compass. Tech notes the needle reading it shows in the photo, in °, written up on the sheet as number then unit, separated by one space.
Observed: 150 °
